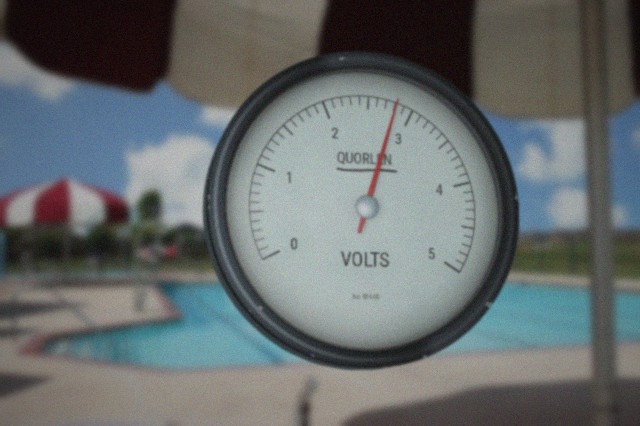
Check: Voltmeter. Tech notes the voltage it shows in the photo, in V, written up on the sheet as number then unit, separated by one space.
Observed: 2.8 V
